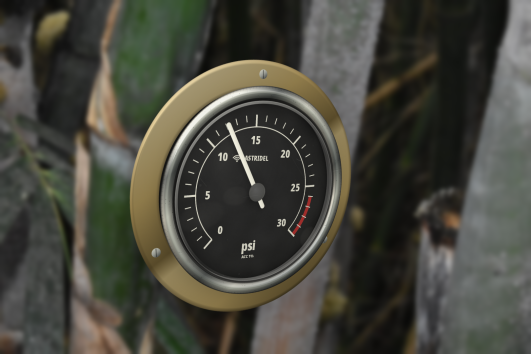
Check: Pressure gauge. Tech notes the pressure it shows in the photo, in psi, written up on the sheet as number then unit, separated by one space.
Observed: 12 psi
